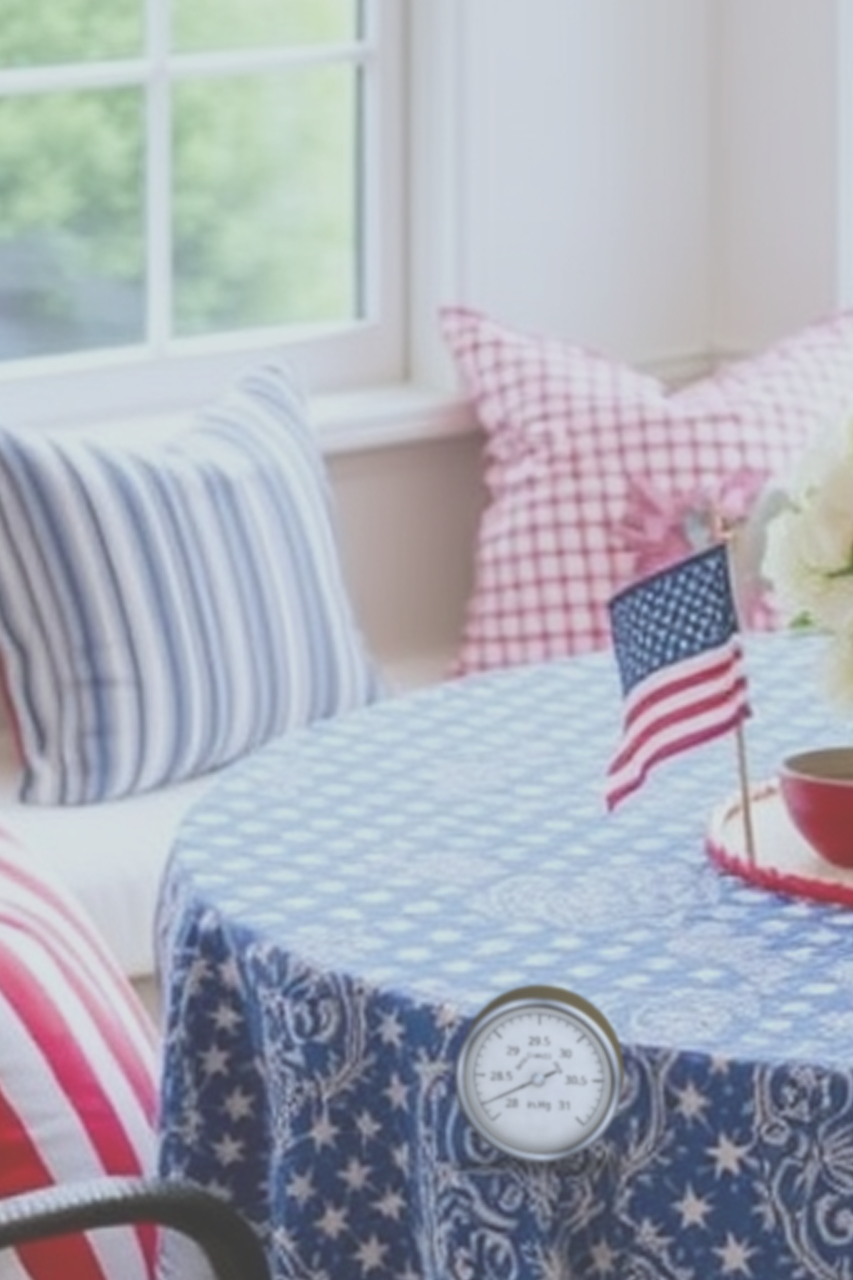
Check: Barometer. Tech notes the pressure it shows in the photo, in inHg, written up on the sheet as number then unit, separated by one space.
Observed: 28.2 inHg
